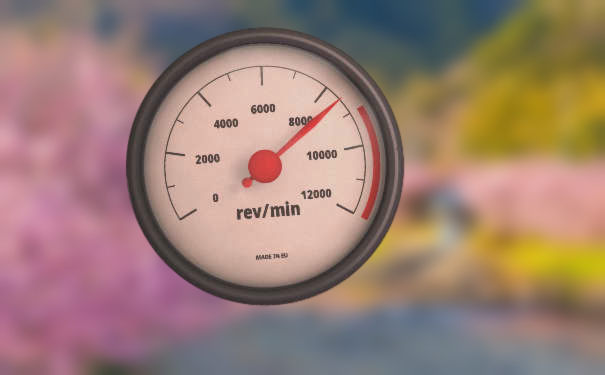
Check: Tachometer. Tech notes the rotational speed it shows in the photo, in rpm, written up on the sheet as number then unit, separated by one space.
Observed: 8500 rpm
